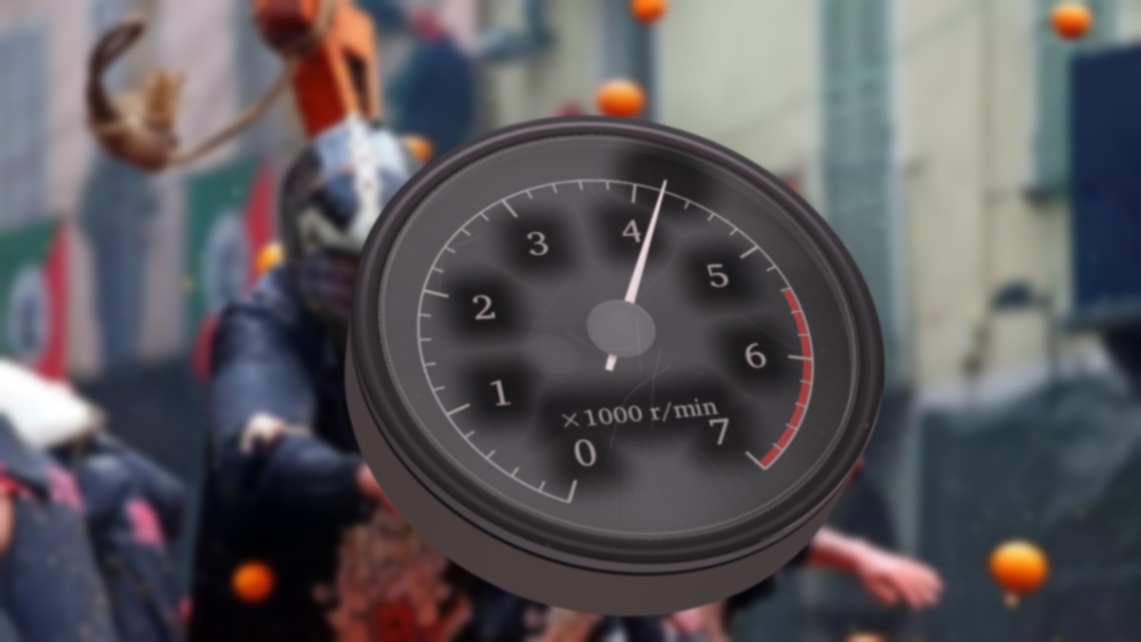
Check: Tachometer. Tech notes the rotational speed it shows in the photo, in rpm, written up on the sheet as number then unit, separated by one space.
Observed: 4200 rpm
